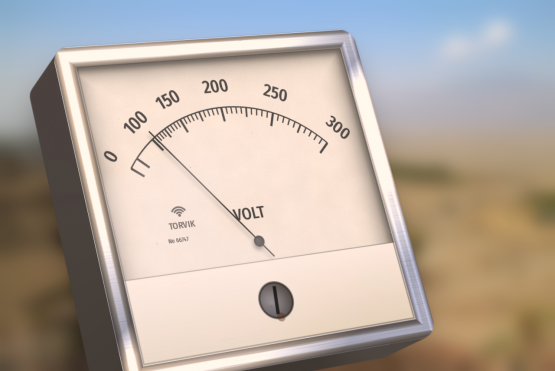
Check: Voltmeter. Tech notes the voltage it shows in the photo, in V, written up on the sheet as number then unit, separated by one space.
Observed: 100 V
